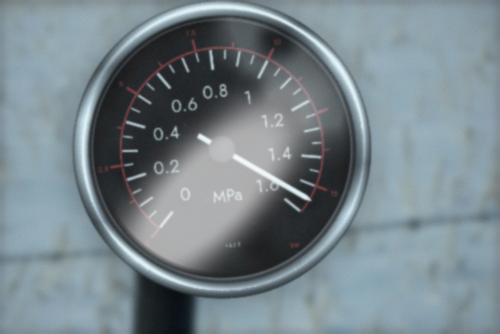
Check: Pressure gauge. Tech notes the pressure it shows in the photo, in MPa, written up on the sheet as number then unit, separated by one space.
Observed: 1.55 MPa
